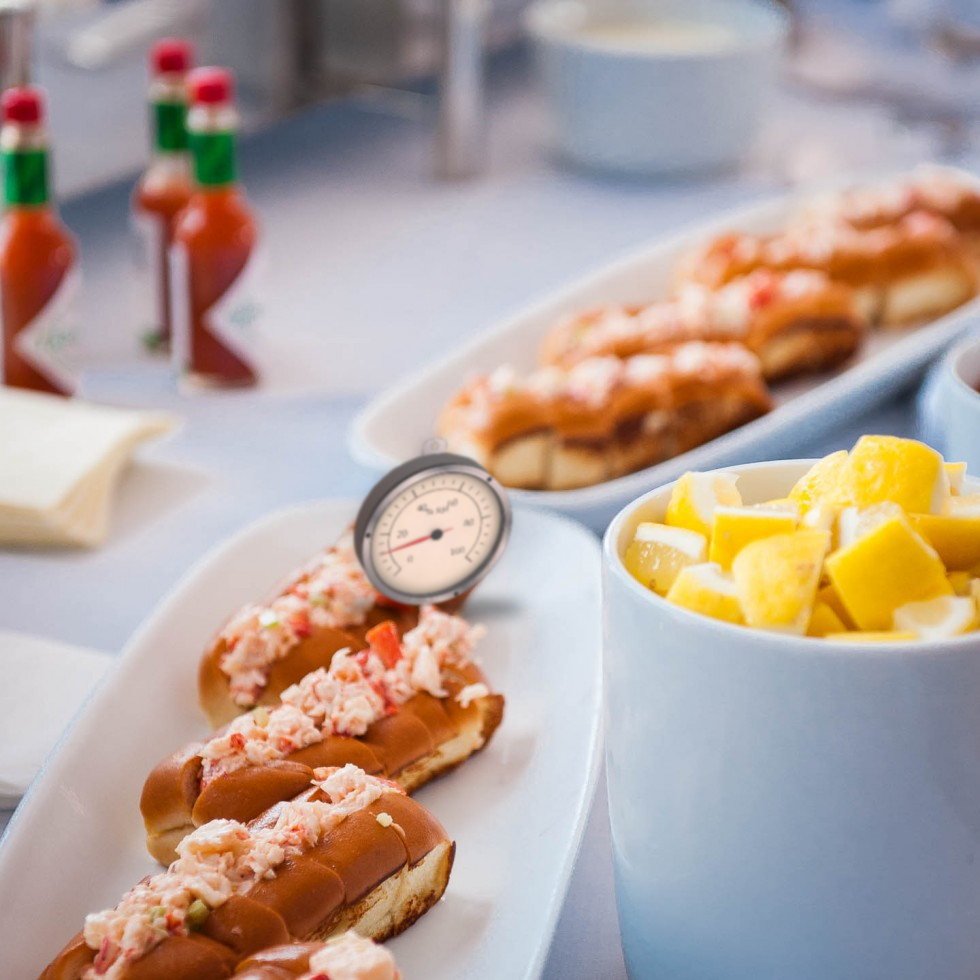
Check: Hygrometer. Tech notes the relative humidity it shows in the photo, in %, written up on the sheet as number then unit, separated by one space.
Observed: 12 %
